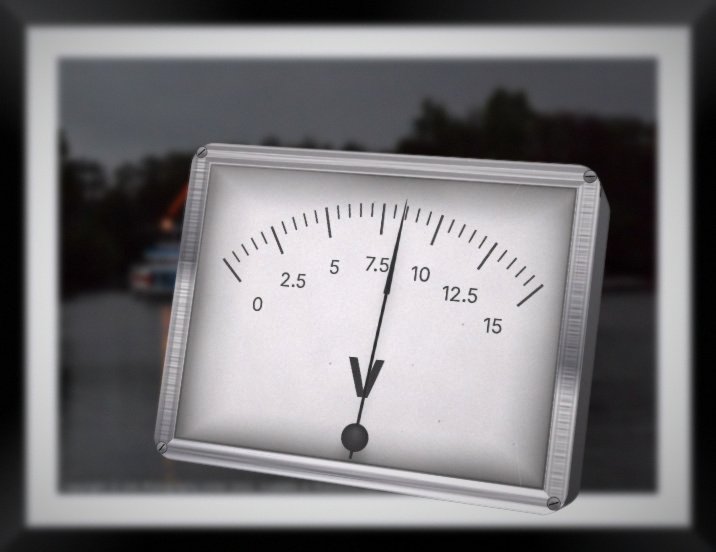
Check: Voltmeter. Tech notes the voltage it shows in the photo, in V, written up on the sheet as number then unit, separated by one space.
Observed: 8.5 V
